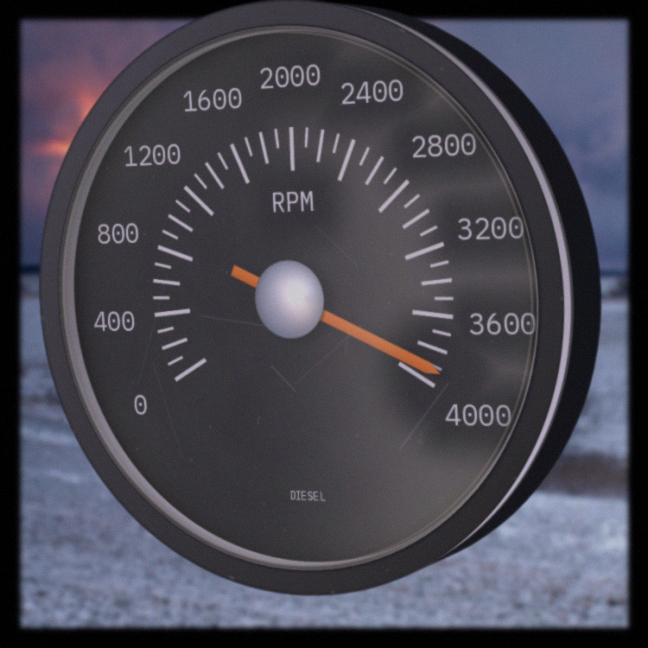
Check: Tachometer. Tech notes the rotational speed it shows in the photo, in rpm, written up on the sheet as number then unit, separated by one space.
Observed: 3900 rpm
